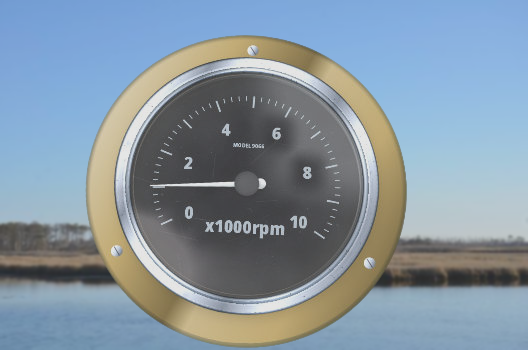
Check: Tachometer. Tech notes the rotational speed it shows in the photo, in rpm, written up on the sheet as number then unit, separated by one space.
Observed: 1000 rpm
